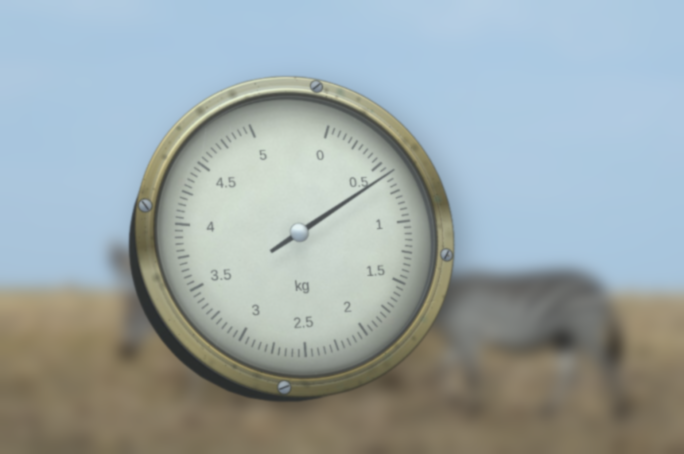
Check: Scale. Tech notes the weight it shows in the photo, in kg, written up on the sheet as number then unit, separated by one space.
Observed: 0.6 kg
